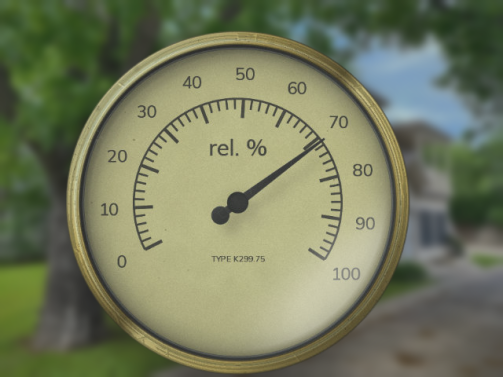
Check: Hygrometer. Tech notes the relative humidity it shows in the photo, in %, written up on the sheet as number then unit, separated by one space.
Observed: 71 %
